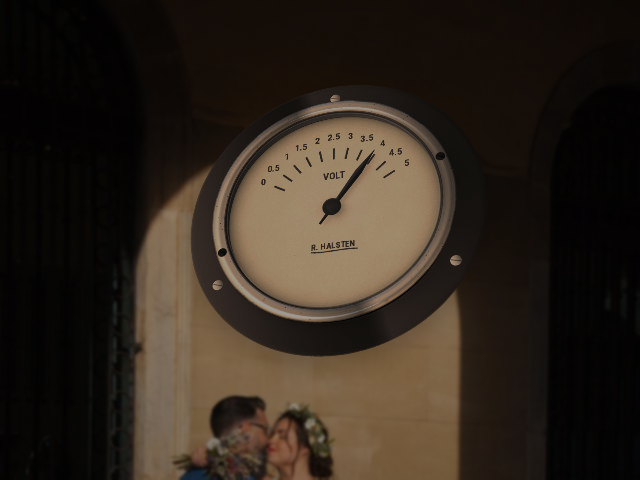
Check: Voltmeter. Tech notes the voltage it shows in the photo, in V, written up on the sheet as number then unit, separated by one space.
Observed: 4 V
